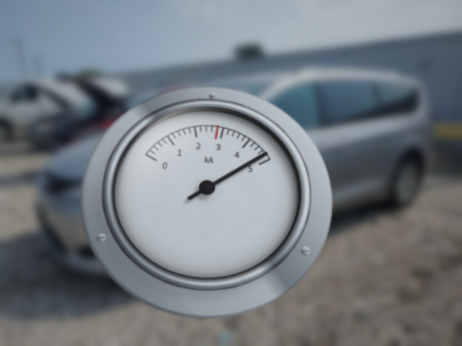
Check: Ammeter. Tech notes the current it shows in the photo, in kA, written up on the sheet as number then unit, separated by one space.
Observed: 4.8 kA
